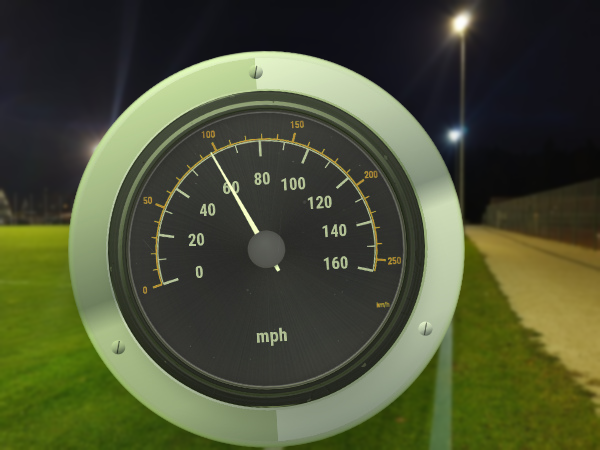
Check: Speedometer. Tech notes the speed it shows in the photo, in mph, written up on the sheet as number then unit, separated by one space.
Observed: 60 mph
